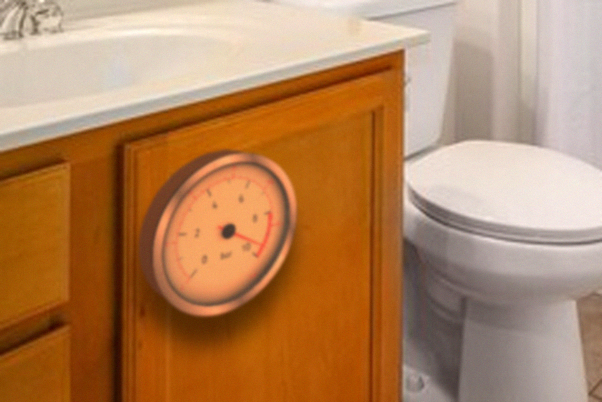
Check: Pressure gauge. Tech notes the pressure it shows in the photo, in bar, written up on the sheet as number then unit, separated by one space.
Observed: 9.5 bar
